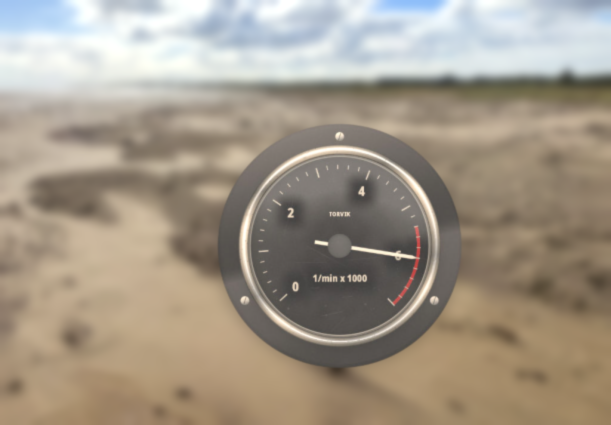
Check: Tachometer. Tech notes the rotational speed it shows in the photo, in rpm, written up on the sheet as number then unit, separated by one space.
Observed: 6000 rpm
